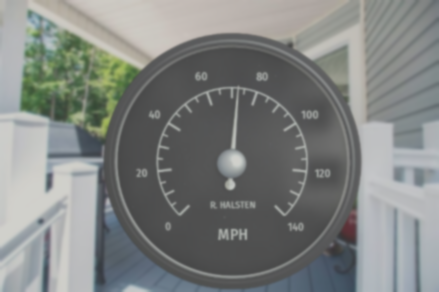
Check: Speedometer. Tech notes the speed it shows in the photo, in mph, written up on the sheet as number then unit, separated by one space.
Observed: 72.5 mph
